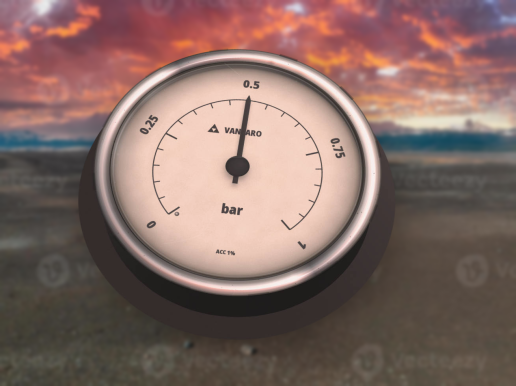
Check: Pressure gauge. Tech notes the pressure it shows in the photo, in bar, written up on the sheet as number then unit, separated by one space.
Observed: 0.5 bar
